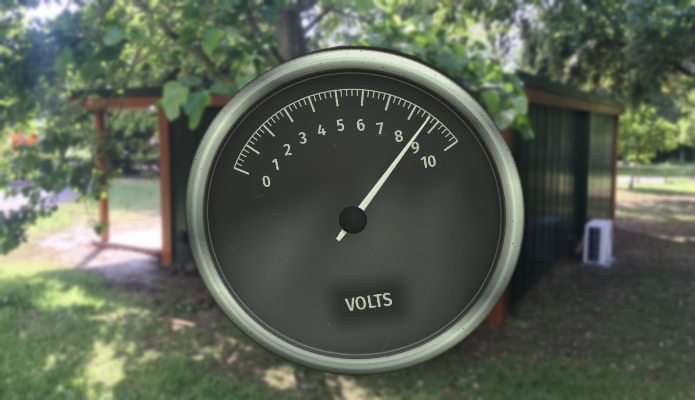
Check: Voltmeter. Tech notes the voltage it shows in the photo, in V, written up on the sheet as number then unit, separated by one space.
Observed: 8.6 V
